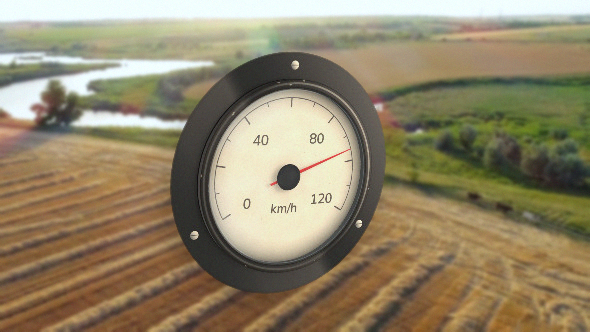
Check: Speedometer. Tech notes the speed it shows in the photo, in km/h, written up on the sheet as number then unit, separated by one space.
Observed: 95 km/h
